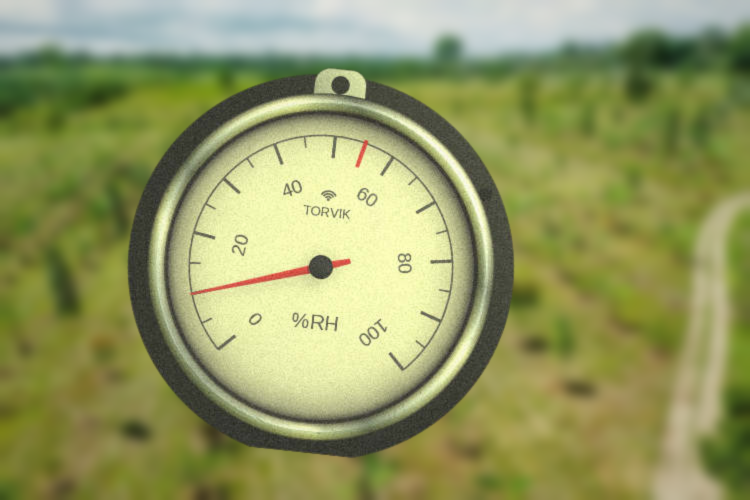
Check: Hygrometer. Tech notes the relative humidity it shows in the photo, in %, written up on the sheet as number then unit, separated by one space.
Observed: 10 %
